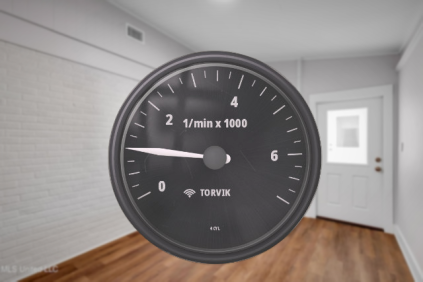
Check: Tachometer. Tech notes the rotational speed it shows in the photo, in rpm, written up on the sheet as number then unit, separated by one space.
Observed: 1000 rpm
